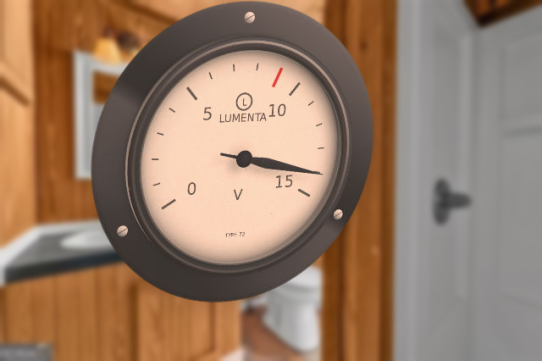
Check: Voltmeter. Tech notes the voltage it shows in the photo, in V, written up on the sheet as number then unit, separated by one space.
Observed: 14 V
